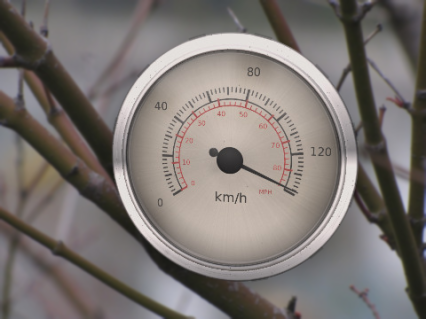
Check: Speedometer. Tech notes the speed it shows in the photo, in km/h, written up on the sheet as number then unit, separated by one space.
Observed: 138 km/h
